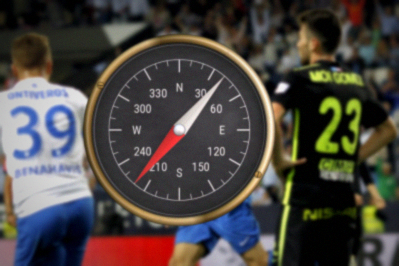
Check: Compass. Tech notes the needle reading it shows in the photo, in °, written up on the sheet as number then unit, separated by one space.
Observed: 220 °
